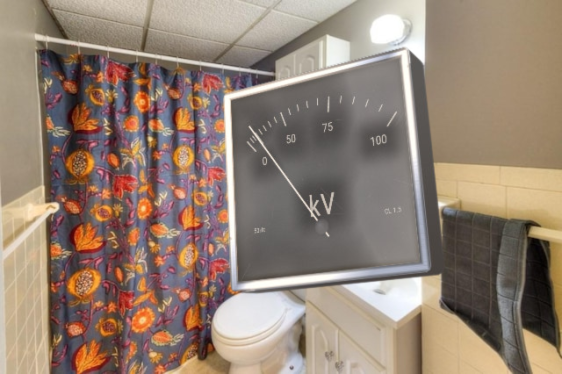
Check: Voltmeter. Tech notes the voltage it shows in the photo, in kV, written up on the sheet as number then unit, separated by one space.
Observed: 25 kV
